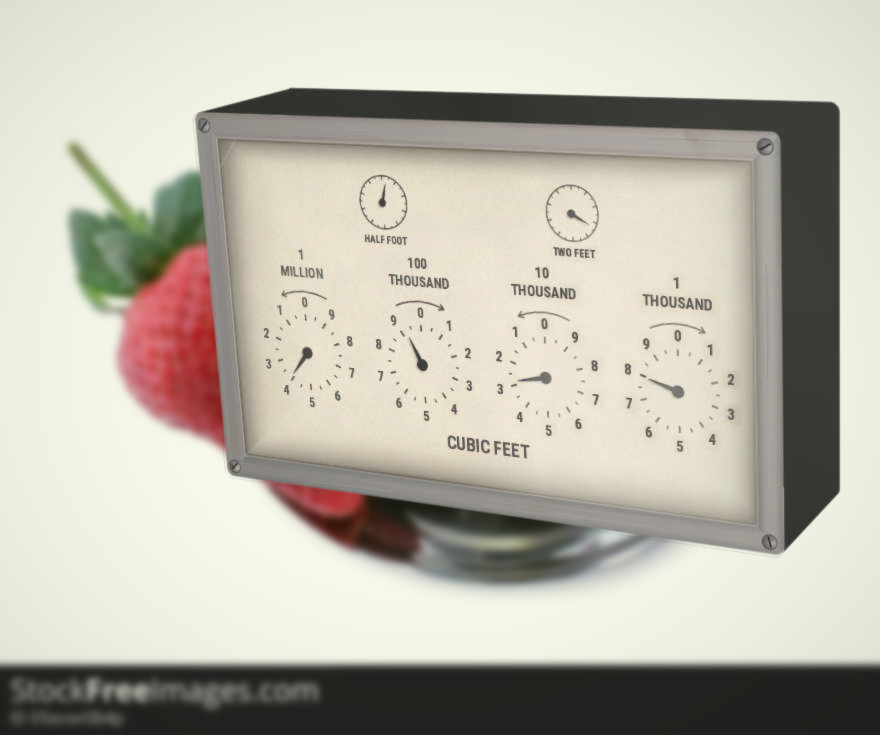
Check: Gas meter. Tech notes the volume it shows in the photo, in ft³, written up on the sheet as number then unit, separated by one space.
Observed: 392800 ft³
